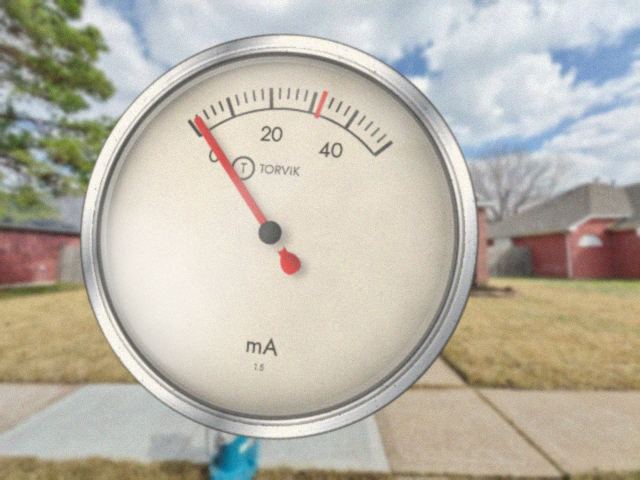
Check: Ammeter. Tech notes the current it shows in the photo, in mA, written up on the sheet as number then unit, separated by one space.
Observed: 2 mA
